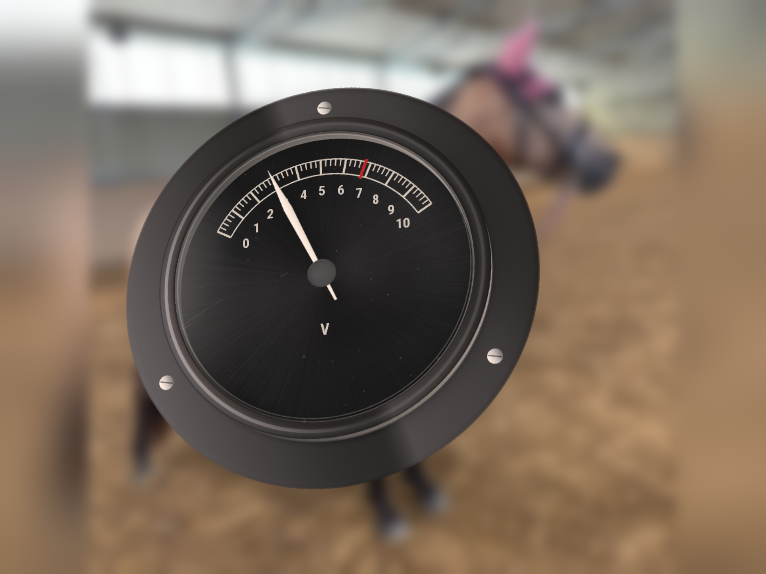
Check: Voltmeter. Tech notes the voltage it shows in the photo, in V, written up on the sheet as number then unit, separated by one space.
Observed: 3 V
